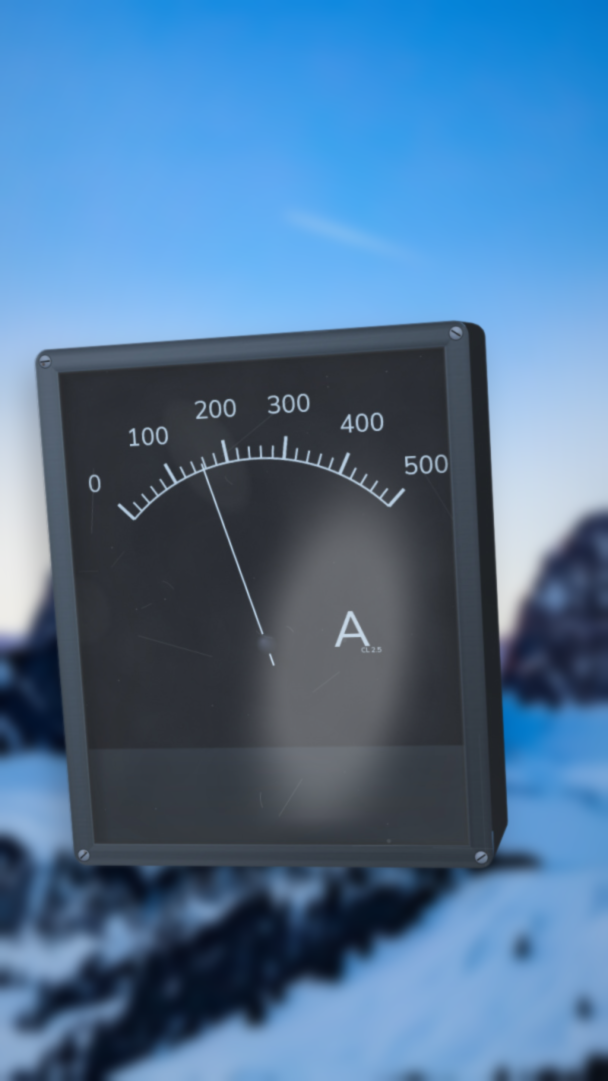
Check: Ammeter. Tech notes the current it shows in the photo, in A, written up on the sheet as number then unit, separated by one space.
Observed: 160 A
